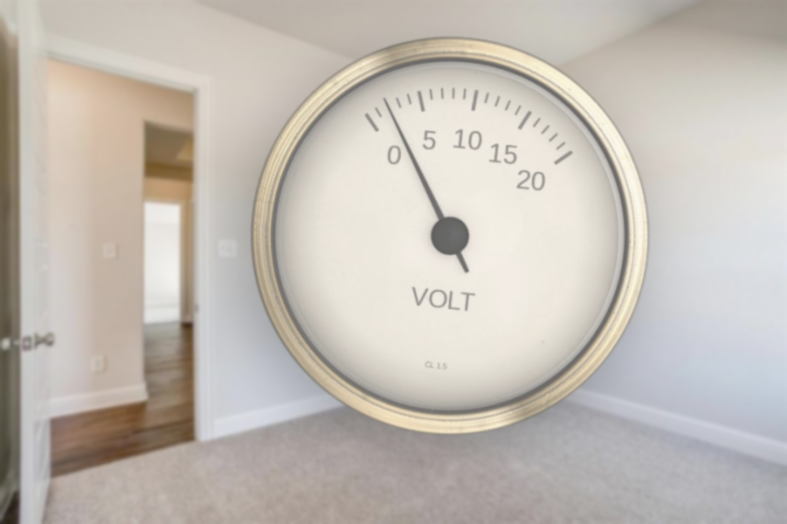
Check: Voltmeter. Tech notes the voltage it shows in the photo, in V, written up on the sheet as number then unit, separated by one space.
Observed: 2 V
